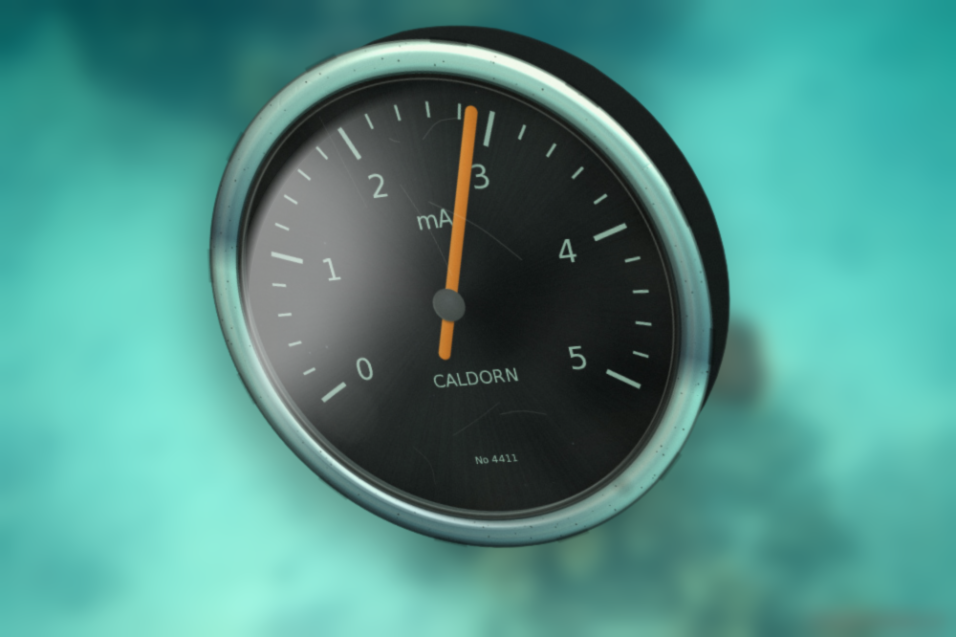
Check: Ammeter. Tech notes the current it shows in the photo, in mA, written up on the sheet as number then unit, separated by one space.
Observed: 2.9 mA
